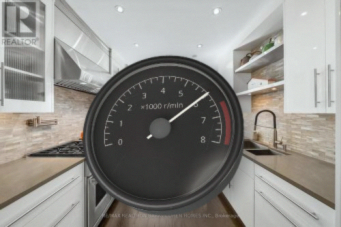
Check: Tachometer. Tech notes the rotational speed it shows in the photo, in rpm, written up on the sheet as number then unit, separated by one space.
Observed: 6000 rpm
